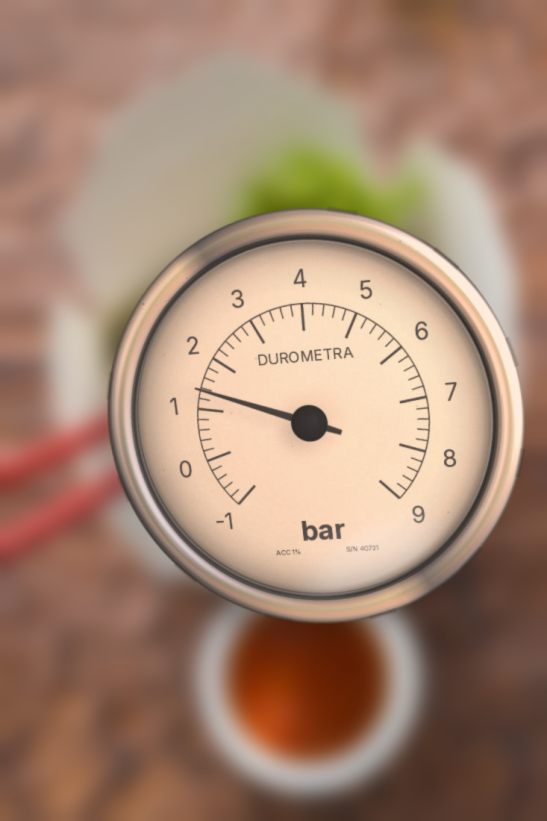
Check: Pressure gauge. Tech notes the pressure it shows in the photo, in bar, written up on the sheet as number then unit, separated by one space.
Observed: 1.4 bar
